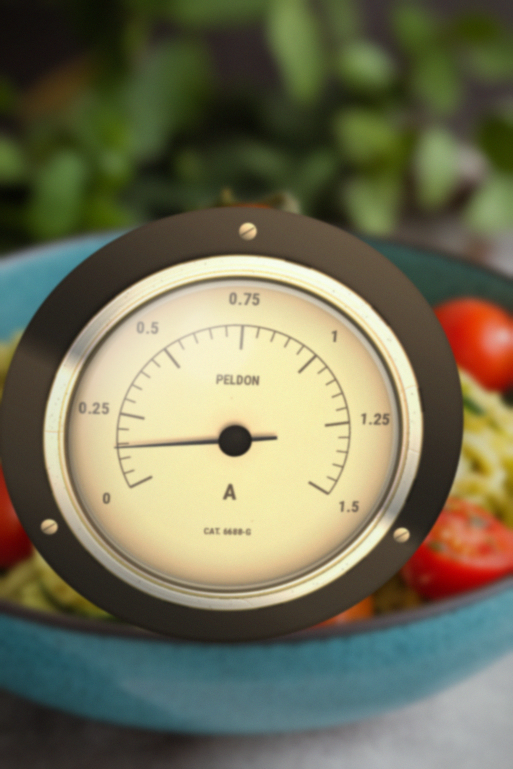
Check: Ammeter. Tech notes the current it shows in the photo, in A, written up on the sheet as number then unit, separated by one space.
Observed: 0.15 A
